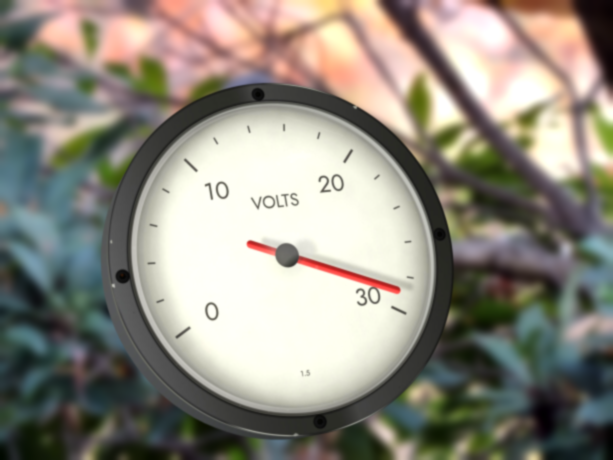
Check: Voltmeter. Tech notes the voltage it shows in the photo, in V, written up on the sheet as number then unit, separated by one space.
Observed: 29 V
